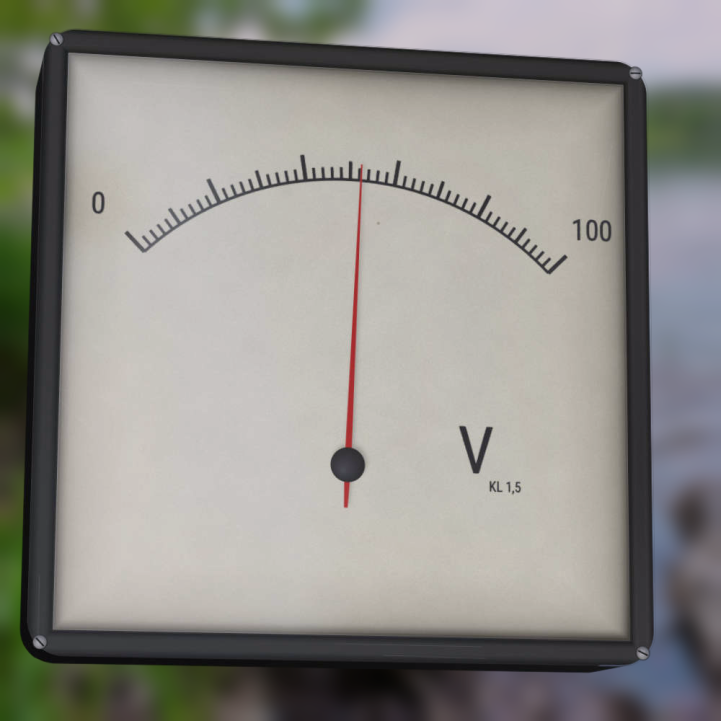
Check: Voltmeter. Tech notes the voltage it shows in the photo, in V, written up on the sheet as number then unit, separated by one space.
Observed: 52 V
